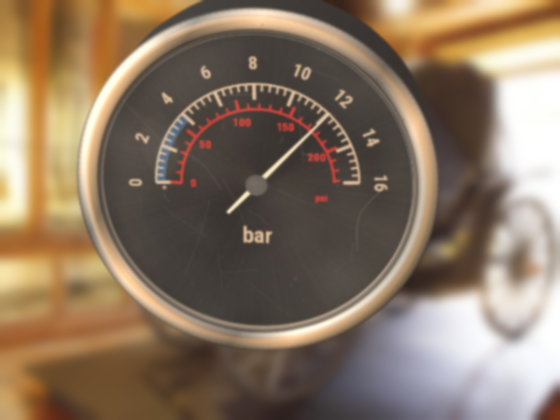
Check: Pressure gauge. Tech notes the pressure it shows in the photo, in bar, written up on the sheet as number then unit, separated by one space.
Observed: 12 bar
